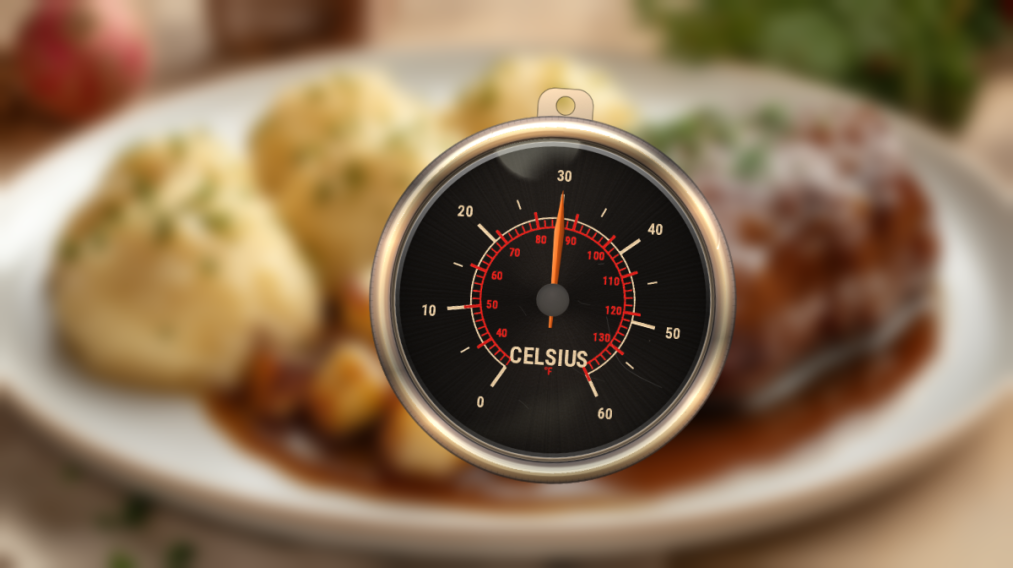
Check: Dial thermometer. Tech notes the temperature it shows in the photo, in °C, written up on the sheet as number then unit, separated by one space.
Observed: 30 °C
